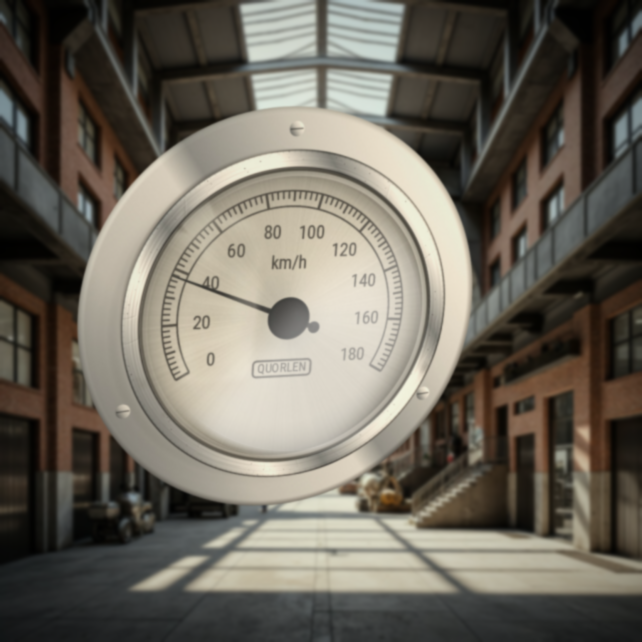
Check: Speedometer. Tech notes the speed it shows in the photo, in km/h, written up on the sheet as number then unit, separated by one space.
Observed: 38 km/h
